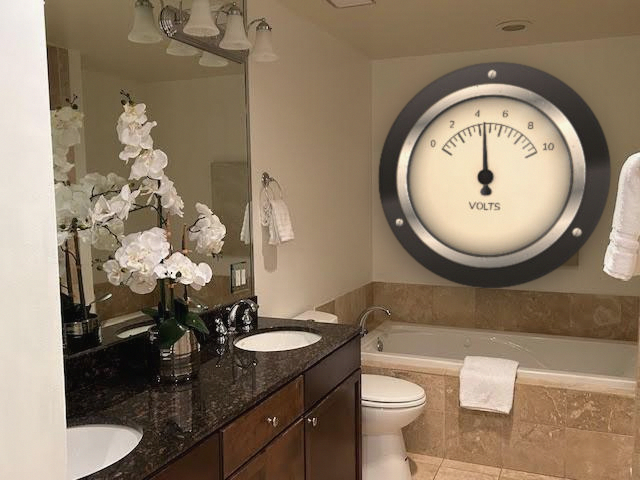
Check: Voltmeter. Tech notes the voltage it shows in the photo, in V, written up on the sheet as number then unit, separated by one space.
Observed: 4.5 V
